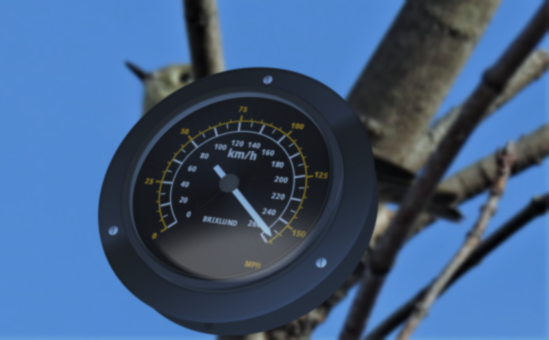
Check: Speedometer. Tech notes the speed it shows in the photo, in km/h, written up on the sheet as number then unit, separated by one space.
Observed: 255 km/h
